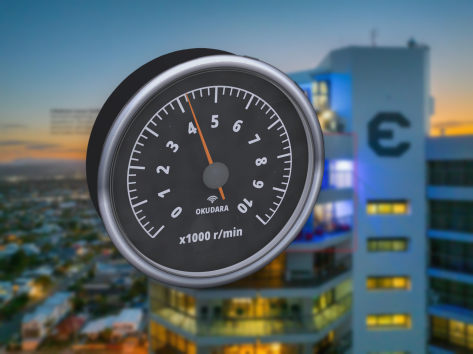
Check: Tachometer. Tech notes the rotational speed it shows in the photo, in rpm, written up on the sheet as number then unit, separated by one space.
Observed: 4200 rpm
